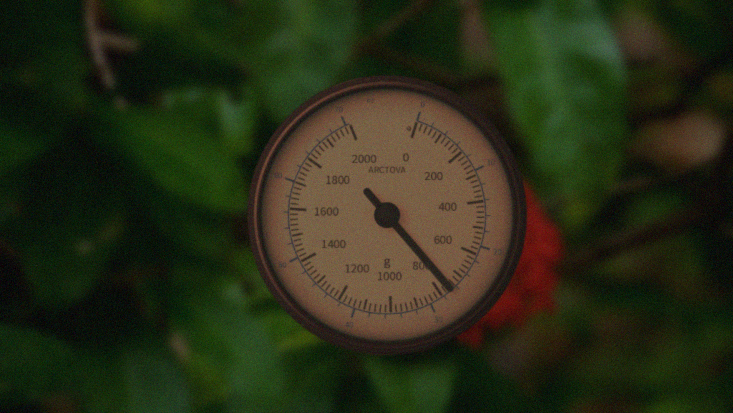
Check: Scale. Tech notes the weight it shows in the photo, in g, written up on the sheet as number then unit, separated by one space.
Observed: 760 g
